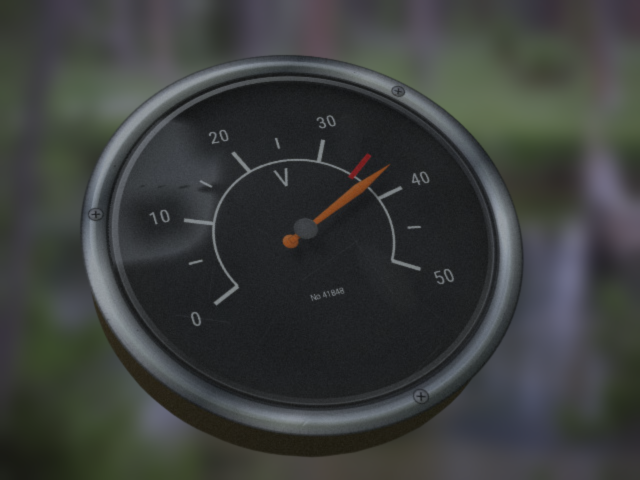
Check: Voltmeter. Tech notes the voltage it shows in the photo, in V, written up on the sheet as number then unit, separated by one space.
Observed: 37.5 V
